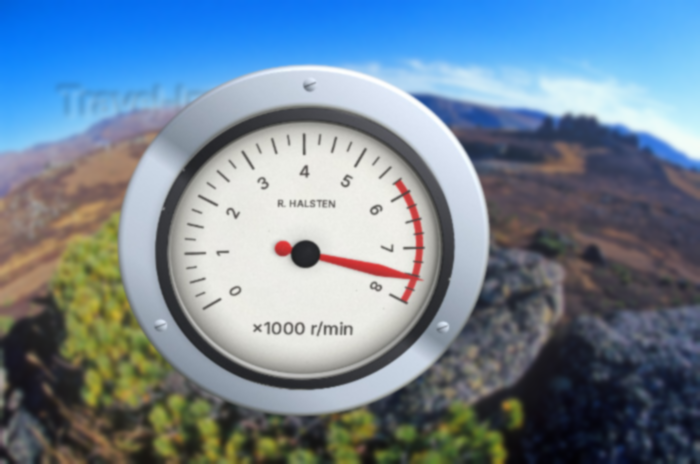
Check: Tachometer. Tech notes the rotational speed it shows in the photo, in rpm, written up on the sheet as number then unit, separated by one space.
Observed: 7500 rpm
